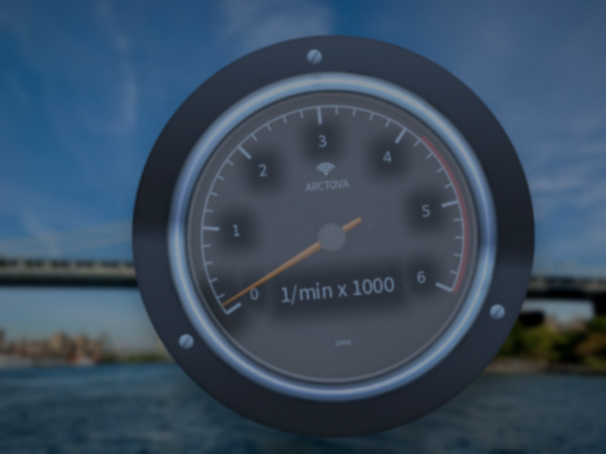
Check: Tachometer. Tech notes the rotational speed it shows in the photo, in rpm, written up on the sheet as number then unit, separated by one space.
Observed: 100 rpm
